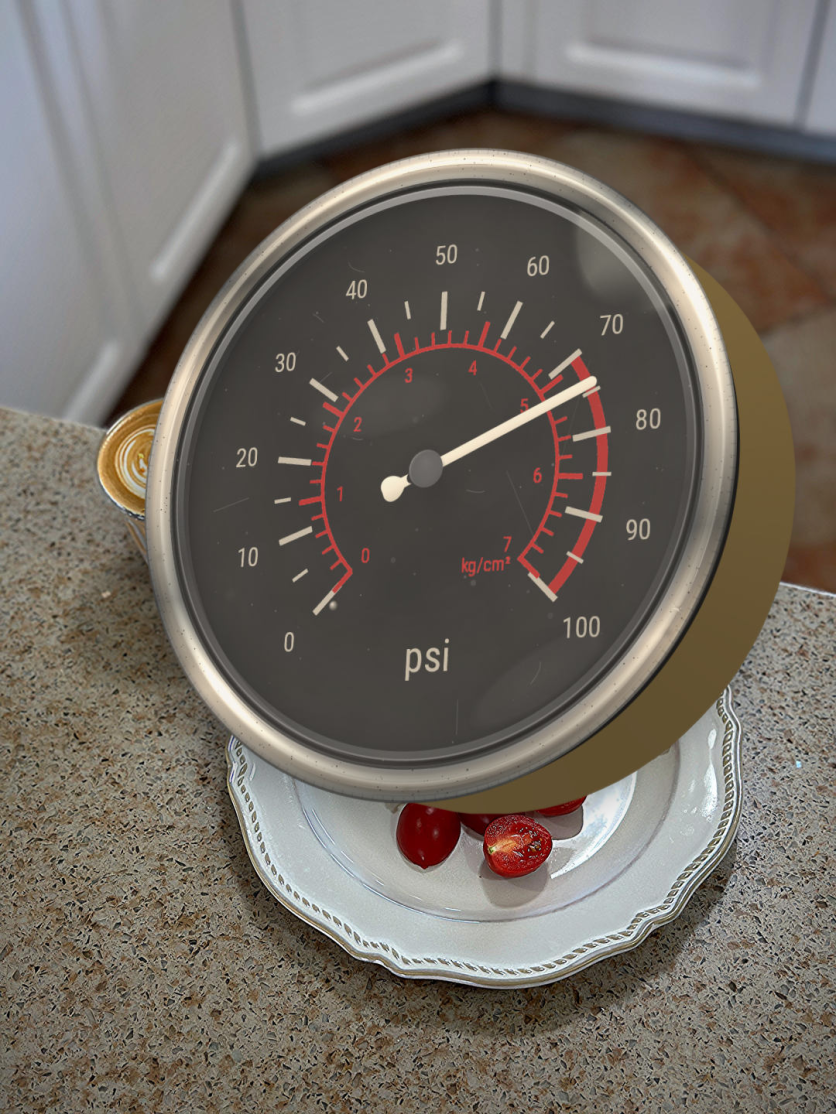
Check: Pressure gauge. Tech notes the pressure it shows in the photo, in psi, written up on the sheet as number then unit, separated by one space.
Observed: 75 psi
